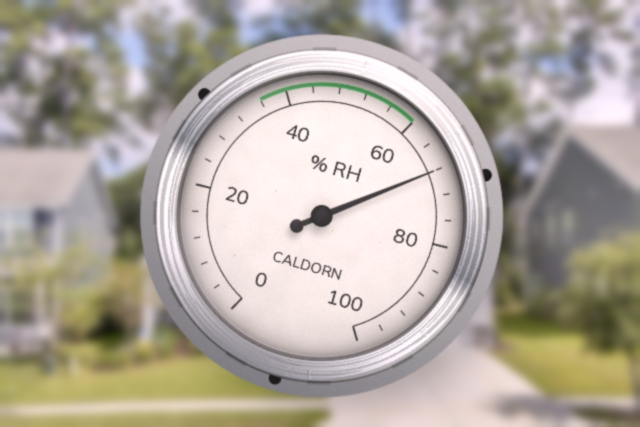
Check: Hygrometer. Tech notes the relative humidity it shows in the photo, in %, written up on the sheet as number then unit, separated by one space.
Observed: 68 %
